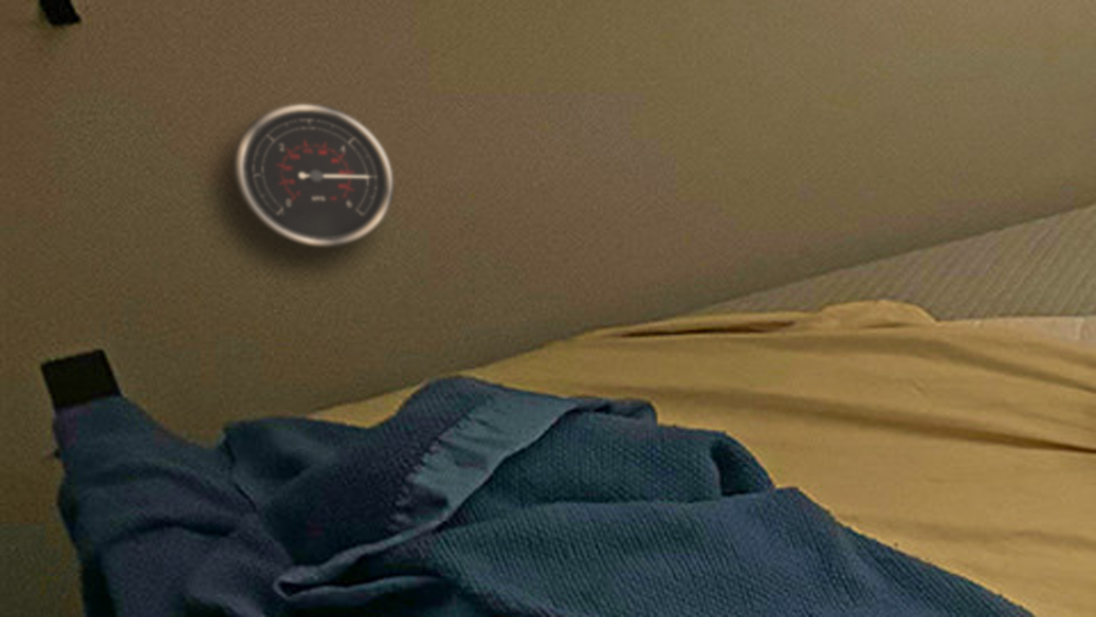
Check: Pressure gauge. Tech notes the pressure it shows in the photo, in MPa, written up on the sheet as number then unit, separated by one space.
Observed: 5 MPa
